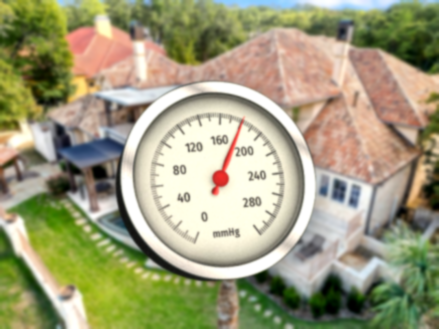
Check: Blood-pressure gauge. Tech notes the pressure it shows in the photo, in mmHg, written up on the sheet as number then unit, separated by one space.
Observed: 180 mmHg
